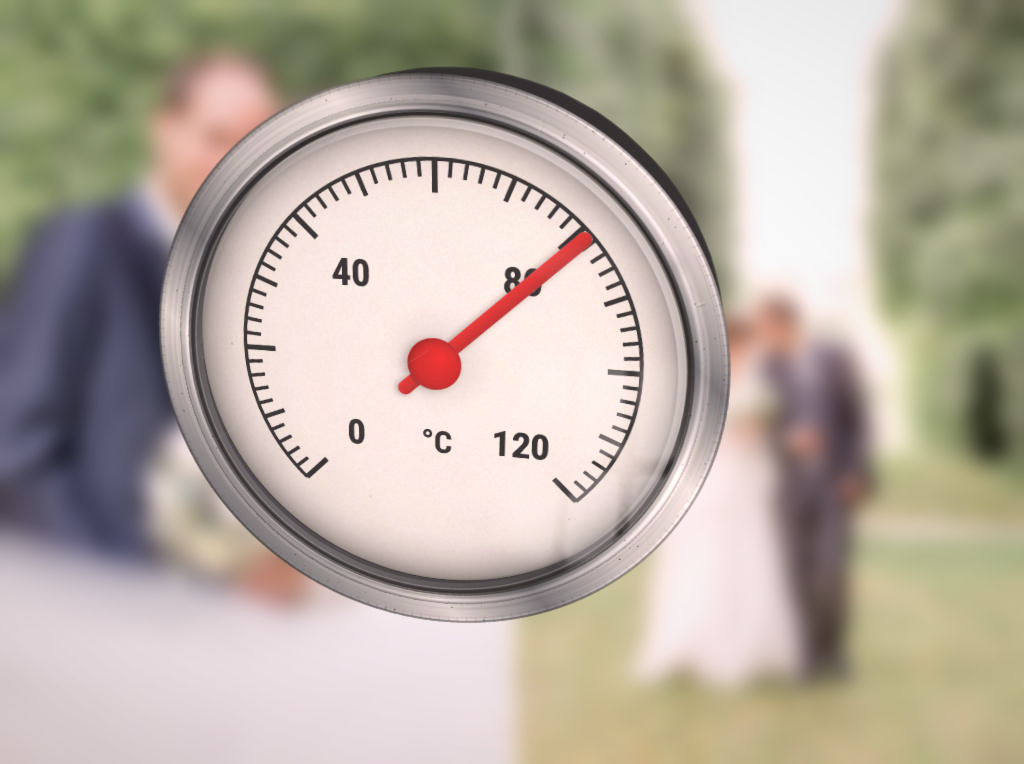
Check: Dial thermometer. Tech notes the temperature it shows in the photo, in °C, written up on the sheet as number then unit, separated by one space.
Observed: 81 °C
